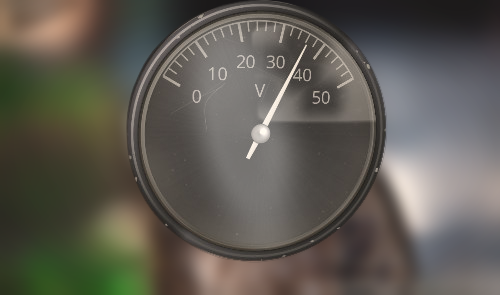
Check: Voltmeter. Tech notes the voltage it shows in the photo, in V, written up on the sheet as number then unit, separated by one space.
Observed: 36 V
